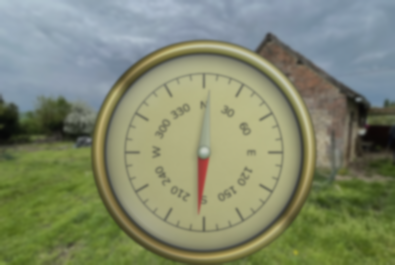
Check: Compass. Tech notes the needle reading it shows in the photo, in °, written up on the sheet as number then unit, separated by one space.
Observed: 185 °
